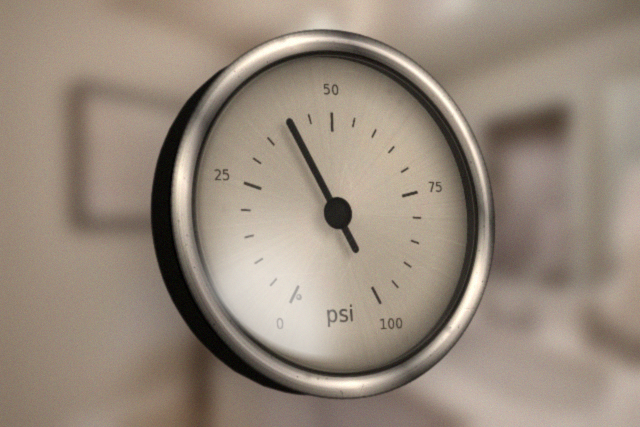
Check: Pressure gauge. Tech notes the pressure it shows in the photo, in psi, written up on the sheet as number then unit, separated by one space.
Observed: 40 psi
